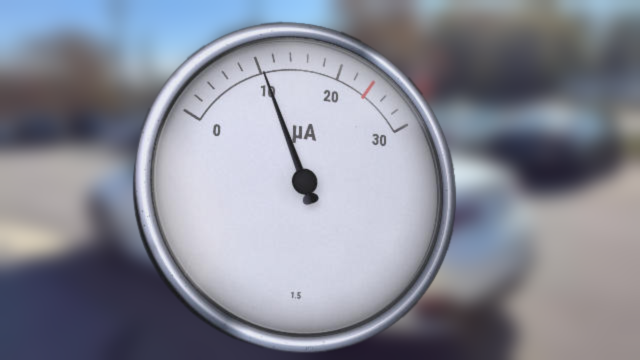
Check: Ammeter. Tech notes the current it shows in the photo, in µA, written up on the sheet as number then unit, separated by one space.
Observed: 10 µA
